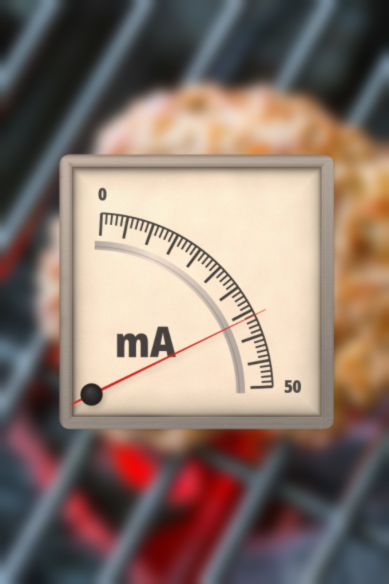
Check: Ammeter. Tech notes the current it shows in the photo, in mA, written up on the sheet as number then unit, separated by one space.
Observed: 36 mA
